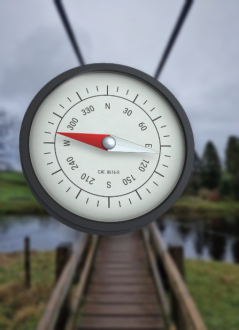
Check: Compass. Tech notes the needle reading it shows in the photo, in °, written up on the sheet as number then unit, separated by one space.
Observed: 280 °
